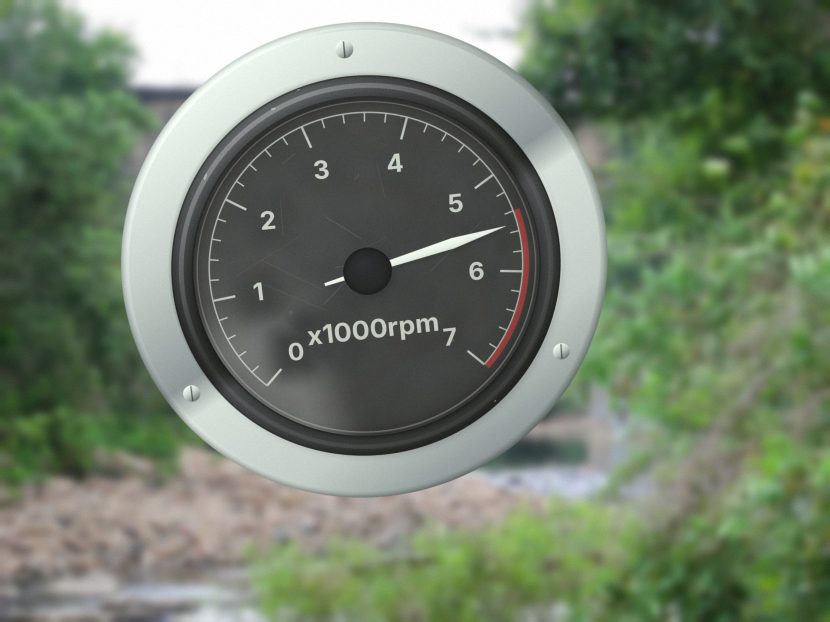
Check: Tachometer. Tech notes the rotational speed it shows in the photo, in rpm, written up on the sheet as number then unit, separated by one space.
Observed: 5500 rpm
